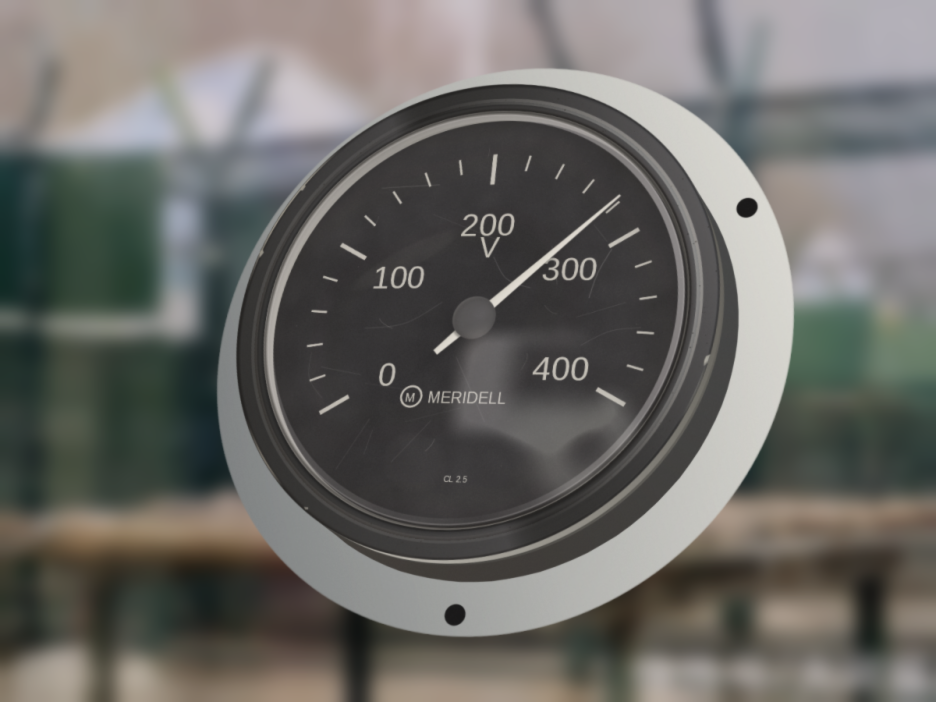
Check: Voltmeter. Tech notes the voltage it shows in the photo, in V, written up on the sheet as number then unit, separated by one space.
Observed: 280 V
